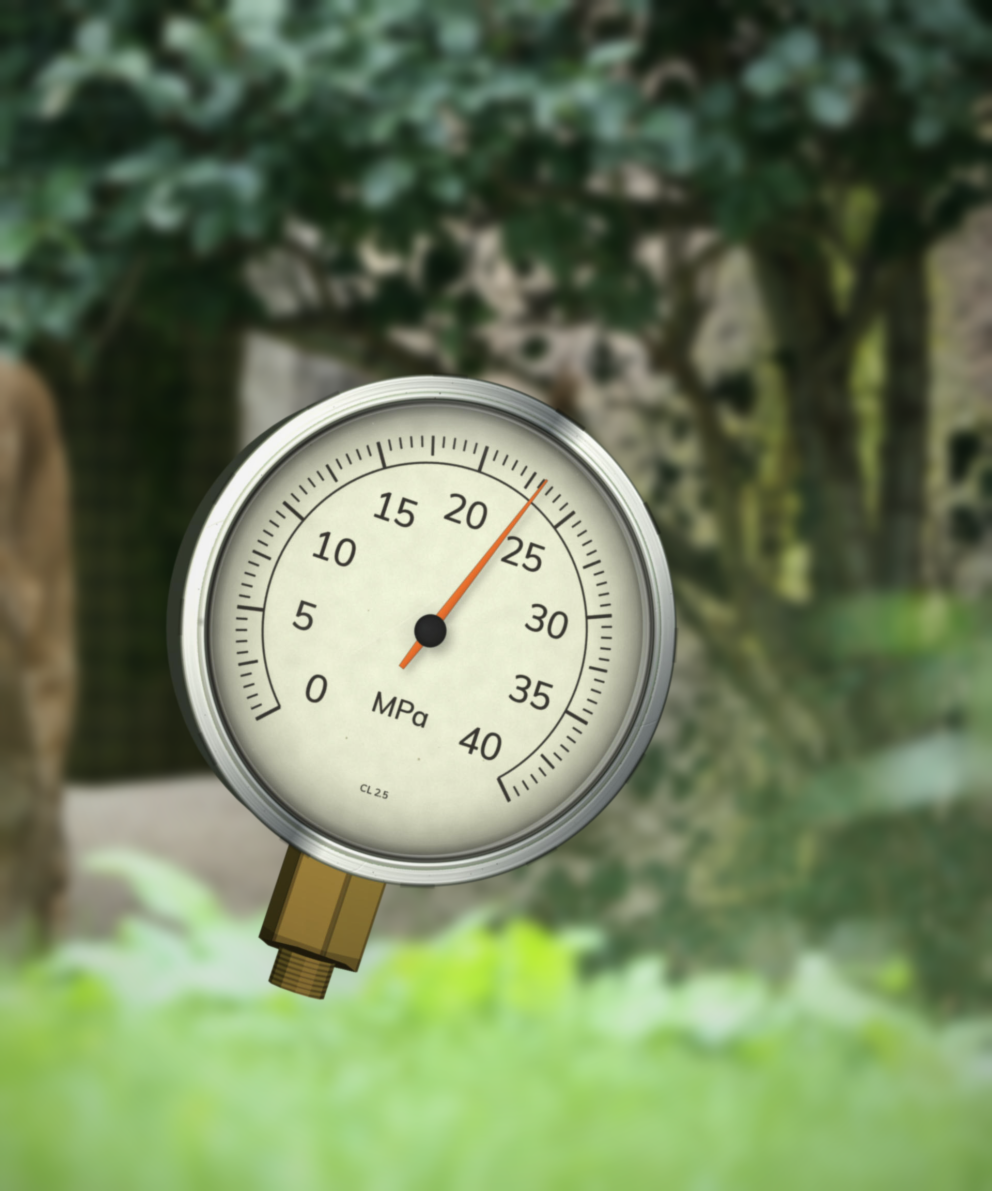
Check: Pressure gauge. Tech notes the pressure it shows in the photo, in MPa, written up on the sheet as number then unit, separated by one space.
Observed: 23 MPa
